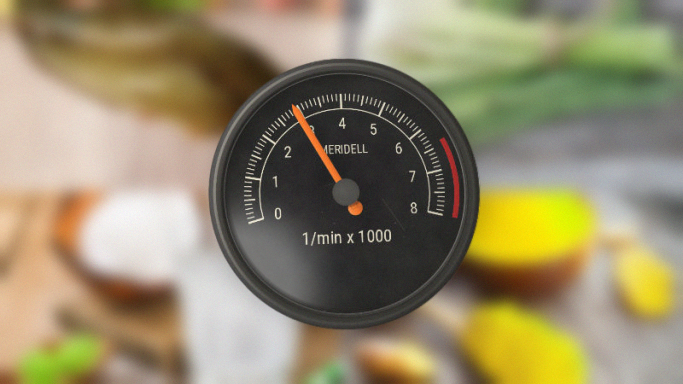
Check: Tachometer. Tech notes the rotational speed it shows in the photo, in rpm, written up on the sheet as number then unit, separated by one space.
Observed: 2900 rpm
